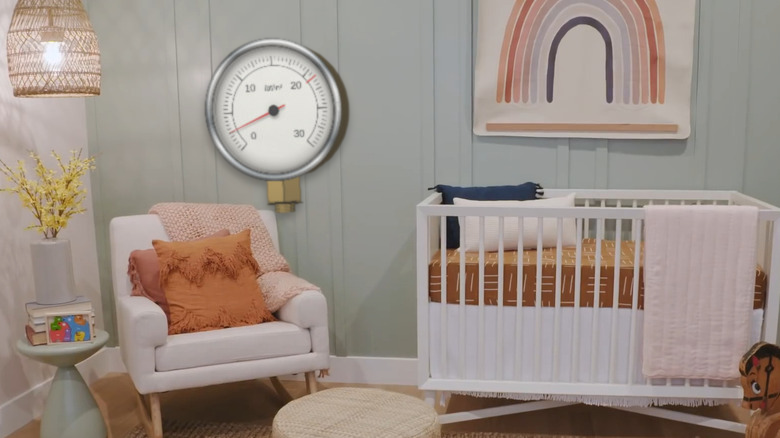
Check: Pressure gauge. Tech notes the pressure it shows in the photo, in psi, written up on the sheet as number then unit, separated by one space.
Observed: 2.5 psi
